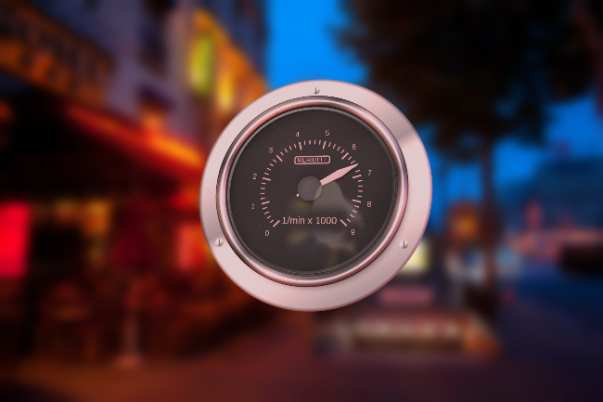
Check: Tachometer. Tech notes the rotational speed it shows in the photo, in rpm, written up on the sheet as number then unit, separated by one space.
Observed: 6600 rpm
